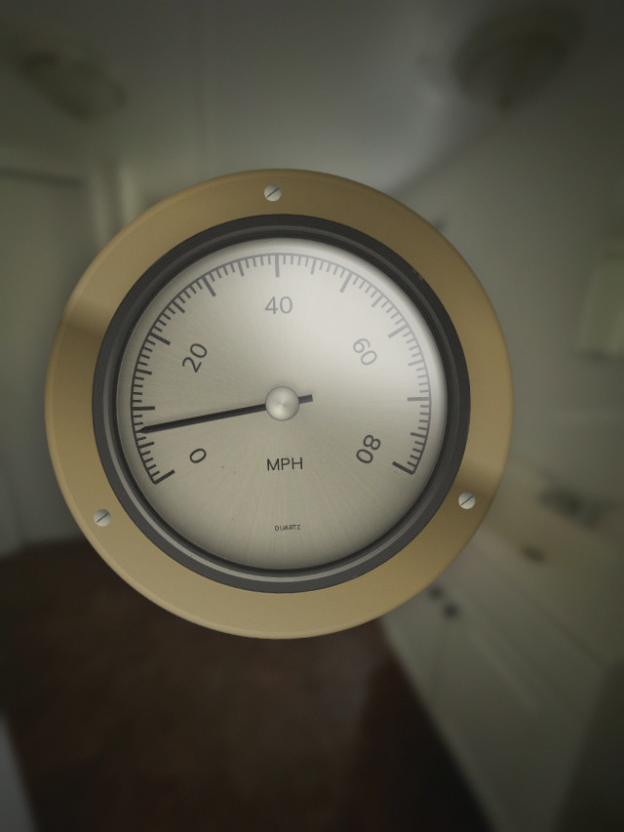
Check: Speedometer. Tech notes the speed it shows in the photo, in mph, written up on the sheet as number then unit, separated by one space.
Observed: 7 mph
